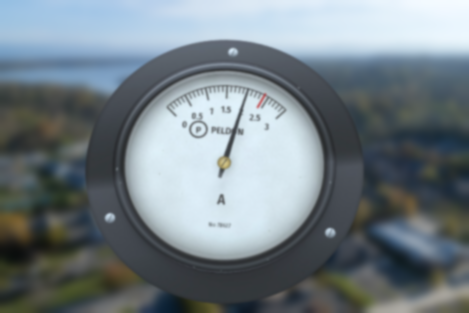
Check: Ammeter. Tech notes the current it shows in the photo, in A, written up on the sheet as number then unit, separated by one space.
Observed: 2 A
